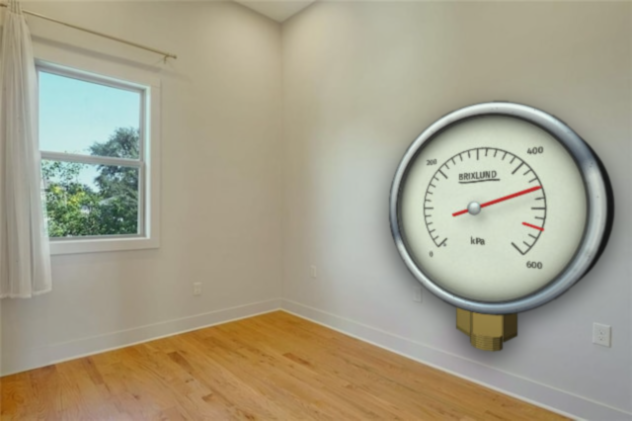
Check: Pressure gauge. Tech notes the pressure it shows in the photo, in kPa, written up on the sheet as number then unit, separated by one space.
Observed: 460 kPa
